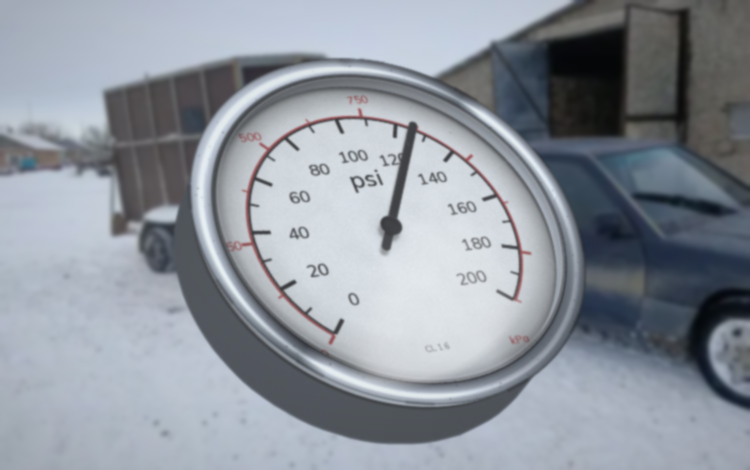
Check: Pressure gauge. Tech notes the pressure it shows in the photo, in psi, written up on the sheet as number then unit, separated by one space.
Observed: 125 psi
